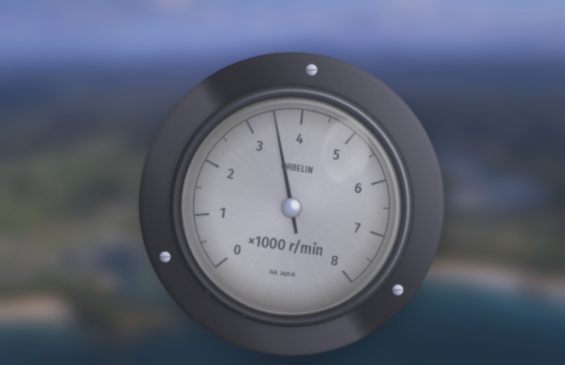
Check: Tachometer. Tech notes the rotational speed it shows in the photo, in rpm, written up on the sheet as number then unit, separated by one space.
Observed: 3500 rpm
